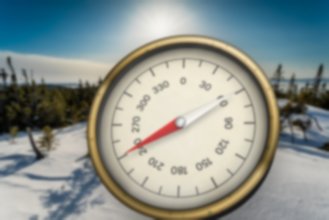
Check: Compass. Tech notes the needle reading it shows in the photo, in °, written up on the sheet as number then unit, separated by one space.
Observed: 240 °
